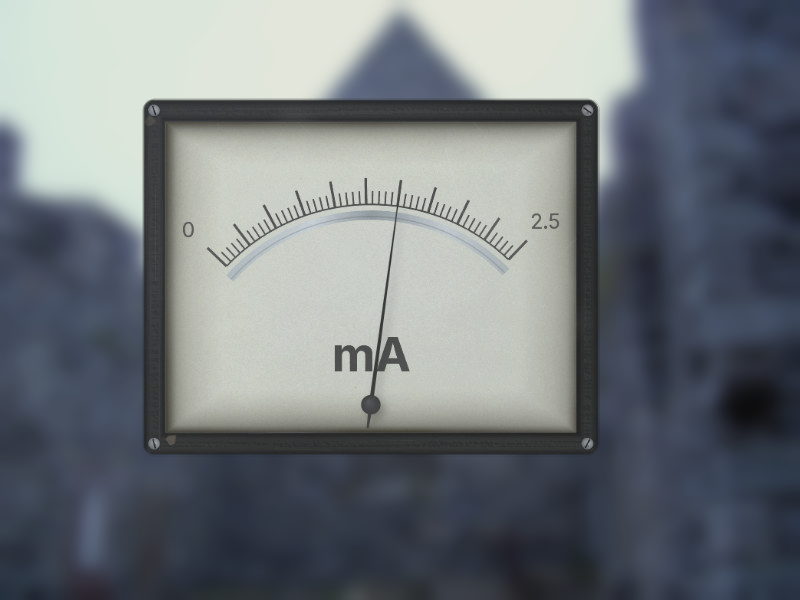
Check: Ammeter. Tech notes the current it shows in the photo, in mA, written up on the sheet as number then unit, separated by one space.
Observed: 1.5 mA
